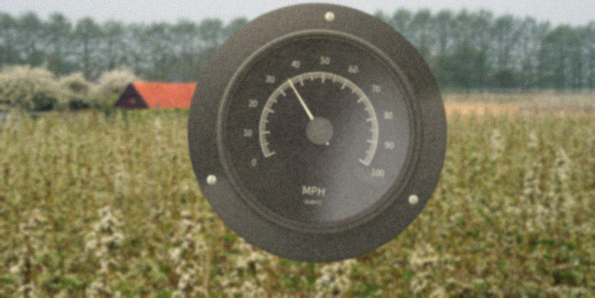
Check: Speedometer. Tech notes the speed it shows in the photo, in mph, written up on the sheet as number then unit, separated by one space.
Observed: 35 mph
